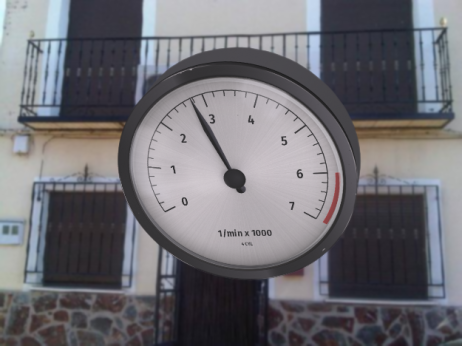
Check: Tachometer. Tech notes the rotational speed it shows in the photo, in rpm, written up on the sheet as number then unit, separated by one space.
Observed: 2800 rpm
